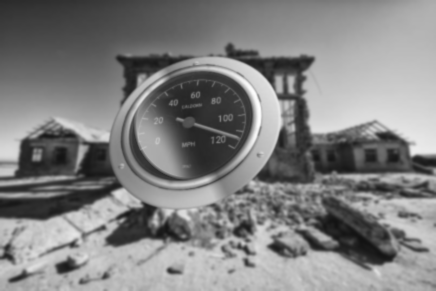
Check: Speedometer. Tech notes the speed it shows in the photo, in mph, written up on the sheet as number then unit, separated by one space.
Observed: 115 mph
